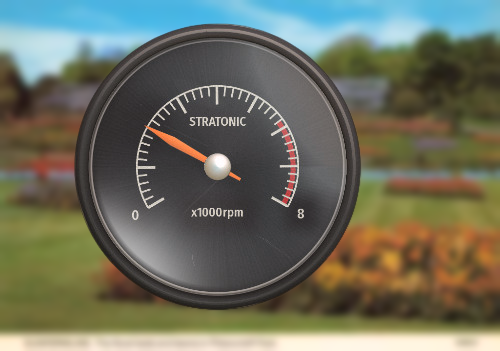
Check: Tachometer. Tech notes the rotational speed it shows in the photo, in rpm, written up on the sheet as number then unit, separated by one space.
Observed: 2000 rpm
